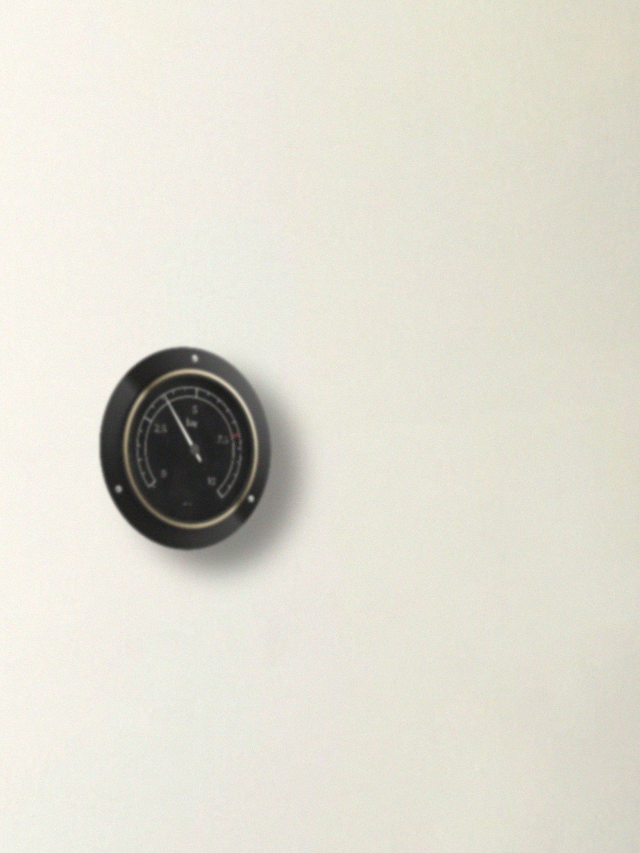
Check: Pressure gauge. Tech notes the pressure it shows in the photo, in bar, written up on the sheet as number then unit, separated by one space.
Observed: 3.5 bar
